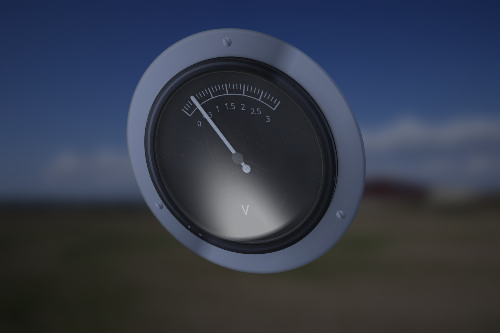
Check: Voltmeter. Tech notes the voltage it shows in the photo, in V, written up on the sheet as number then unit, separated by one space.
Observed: 0.5 V
